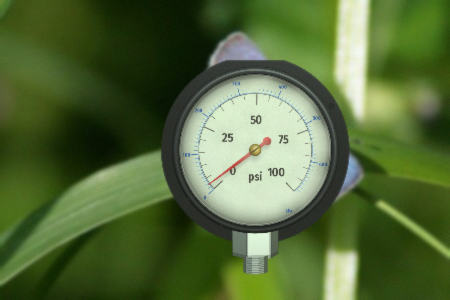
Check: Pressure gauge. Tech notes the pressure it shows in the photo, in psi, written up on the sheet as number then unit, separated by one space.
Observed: 2.5 psi
